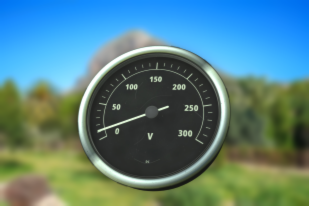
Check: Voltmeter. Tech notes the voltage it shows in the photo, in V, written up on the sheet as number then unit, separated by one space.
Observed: 10 V
